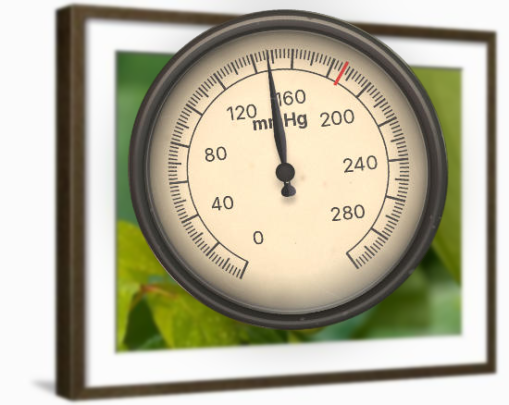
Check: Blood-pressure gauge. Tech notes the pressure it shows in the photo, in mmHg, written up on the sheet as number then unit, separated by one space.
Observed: 148 mmHg
